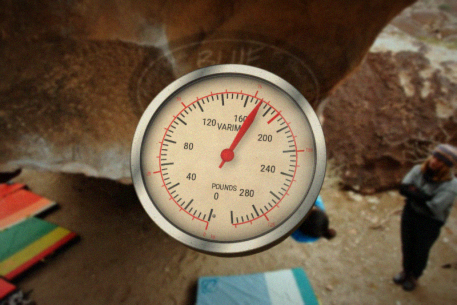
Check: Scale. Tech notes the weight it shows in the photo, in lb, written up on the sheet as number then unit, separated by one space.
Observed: 172 lb
